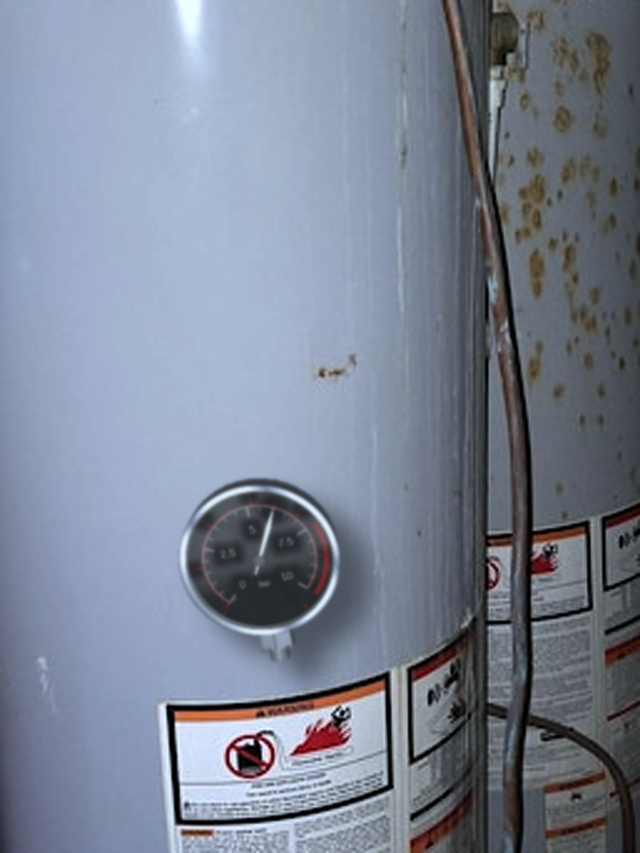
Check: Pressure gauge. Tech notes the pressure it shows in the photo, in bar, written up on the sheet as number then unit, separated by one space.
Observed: 6 bar
